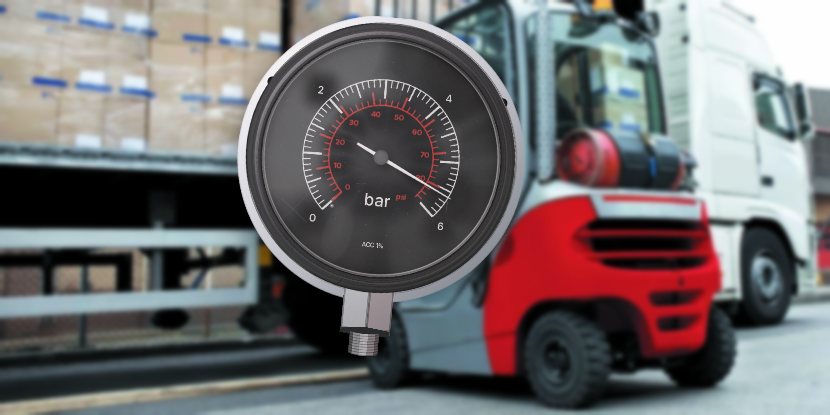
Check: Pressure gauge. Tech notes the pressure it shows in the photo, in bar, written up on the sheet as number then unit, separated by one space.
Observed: 5.6 bar
